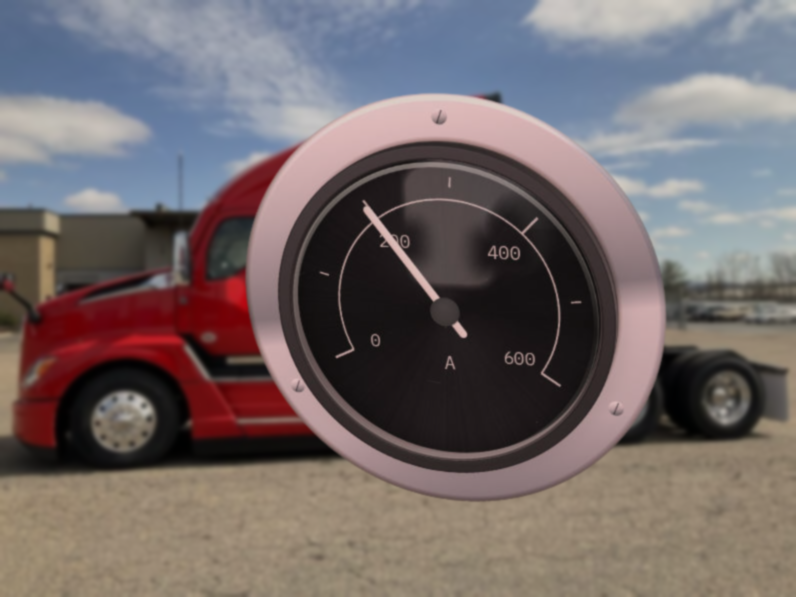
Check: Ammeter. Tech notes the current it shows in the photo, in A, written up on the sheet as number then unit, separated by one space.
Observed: 200 A
